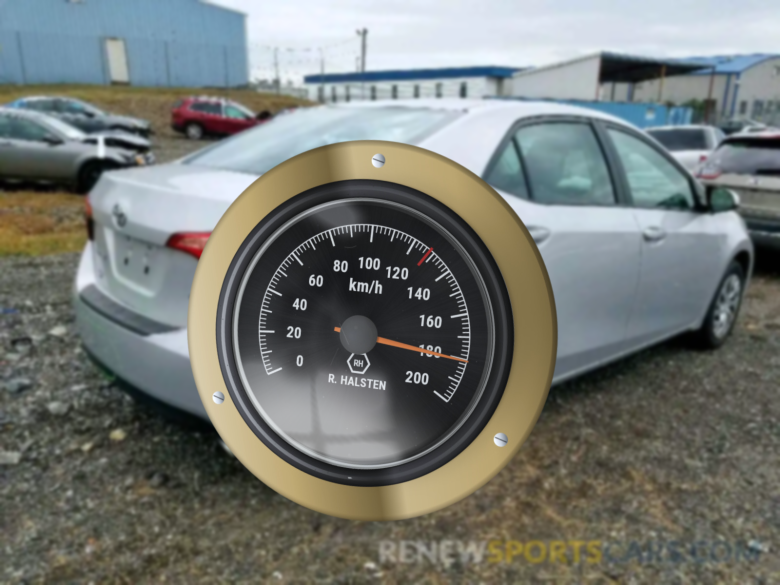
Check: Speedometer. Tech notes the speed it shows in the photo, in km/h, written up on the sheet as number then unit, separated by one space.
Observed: 180 km/h
